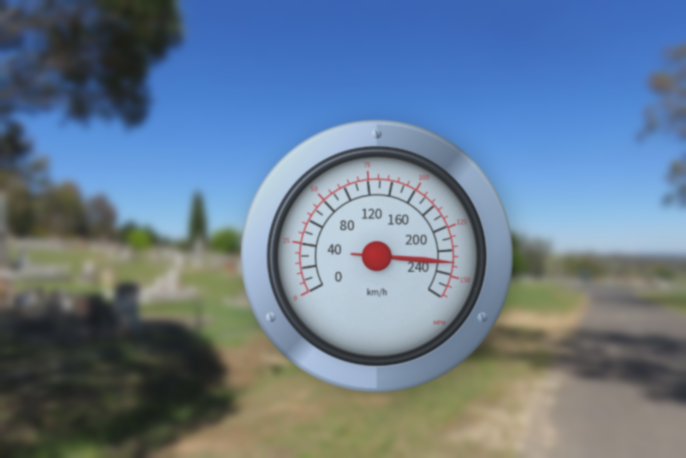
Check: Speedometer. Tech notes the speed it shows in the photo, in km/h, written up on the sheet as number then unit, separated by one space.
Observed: 230 km/h
